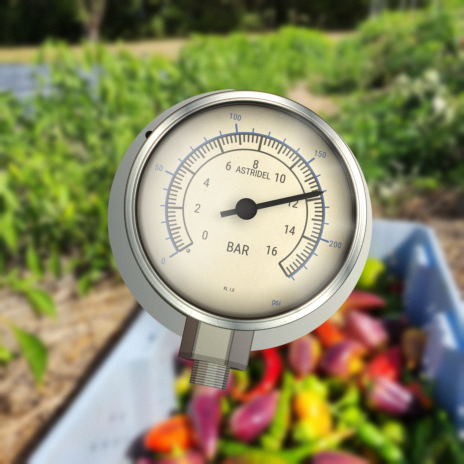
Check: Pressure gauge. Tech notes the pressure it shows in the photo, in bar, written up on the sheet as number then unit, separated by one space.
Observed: 11.8 bar
